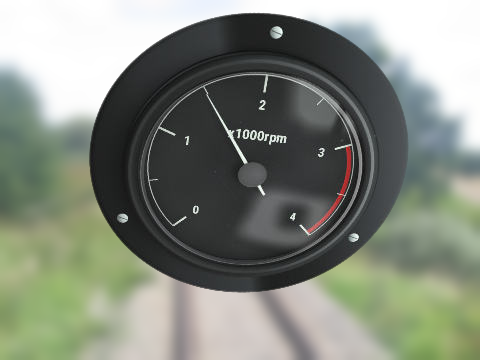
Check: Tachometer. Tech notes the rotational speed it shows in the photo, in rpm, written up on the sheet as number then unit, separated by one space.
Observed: 1500 rpm
